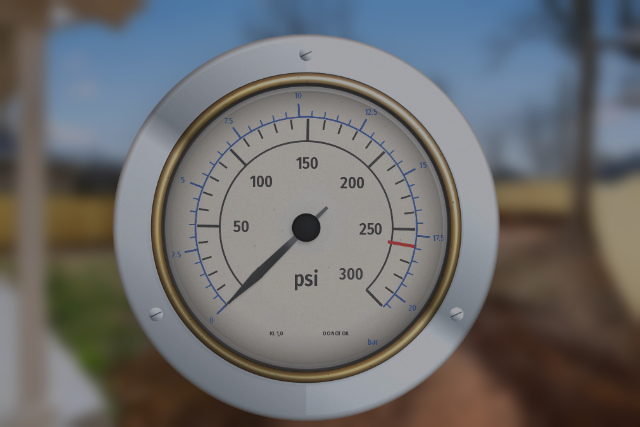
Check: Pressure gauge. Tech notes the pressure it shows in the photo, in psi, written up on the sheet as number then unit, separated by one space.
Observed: 0 psi
